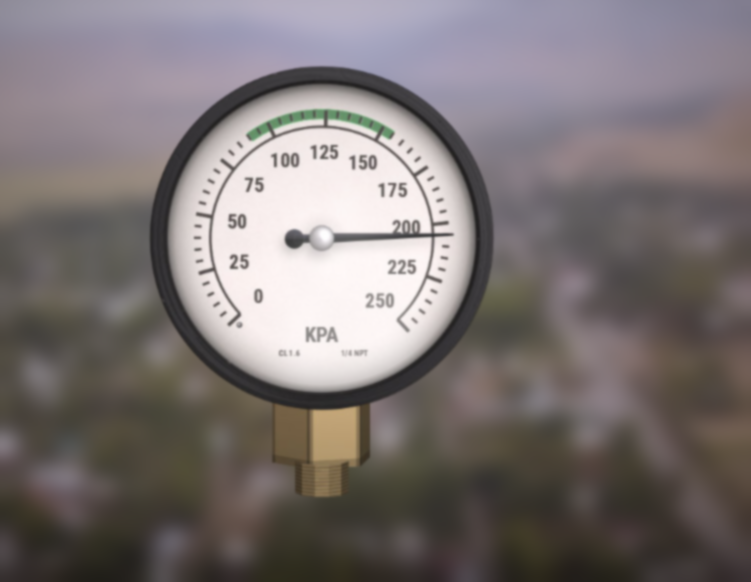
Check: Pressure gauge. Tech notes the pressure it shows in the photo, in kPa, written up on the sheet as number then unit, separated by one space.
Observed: 205 kPa
